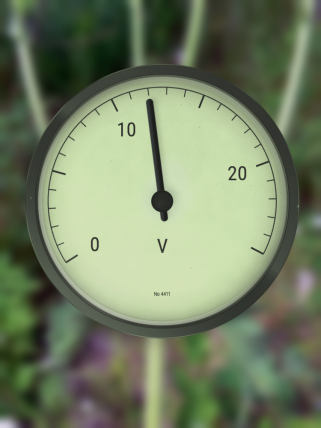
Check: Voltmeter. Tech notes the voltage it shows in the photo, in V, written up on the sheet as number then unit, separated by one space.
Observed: 12 V
